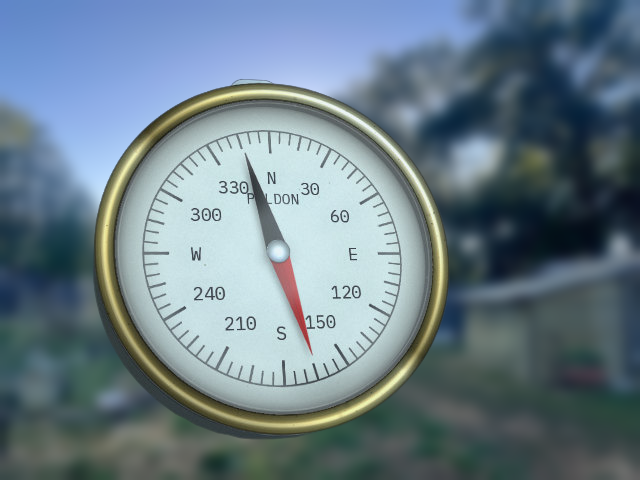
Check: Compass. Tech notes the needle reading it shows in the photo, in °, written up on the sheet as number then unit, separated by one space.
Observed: 165 °
